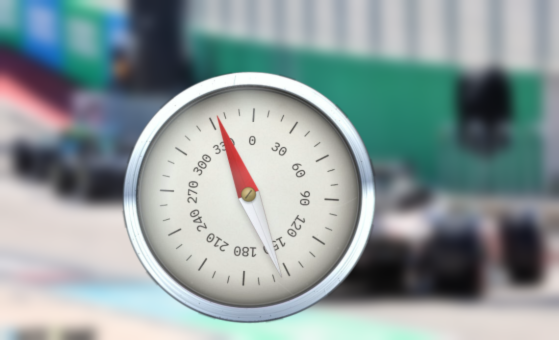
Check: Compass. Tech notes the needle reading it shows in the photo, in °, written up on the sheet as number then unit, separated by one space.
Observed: 335 °
